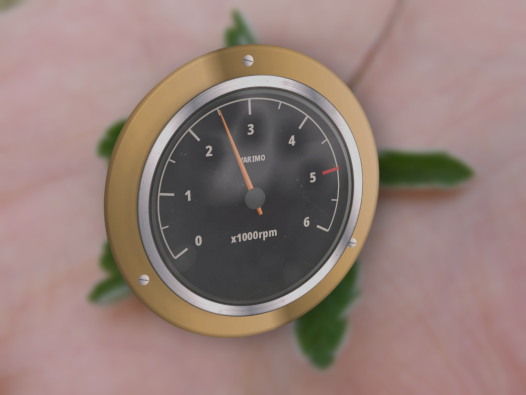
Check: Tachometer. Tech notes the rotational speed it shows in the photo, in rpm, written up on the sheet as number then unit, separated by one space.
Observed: 2500 rpm
